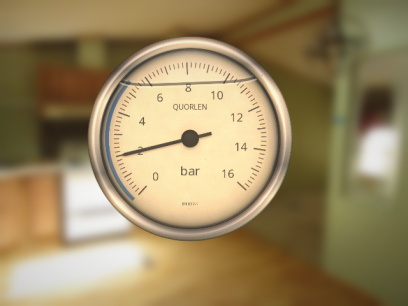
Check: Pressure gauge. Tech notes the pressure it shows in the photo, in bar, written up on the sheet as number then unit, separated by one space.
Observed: 2 bar
